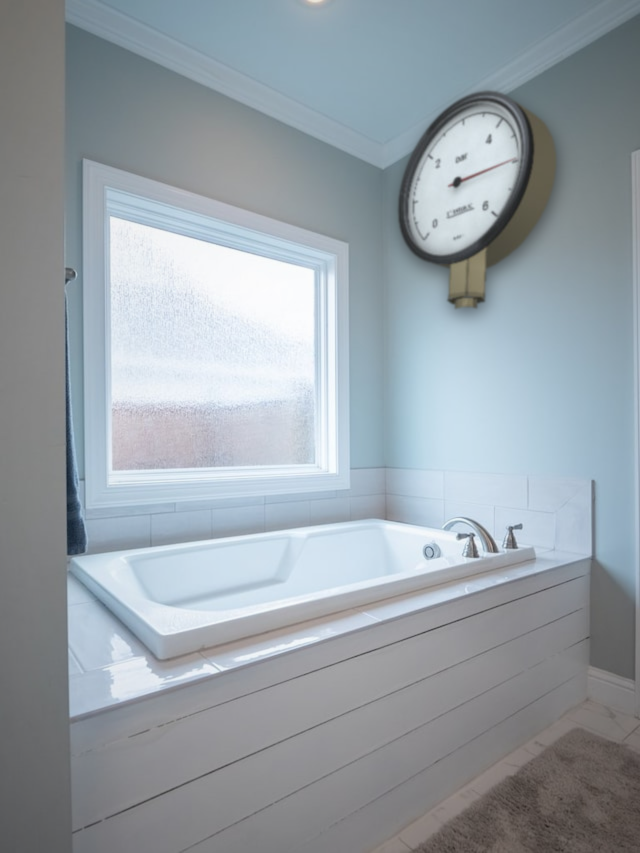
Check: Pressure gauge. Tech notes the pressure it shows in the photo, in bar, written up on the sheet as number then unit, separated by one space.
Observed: 5 bar
